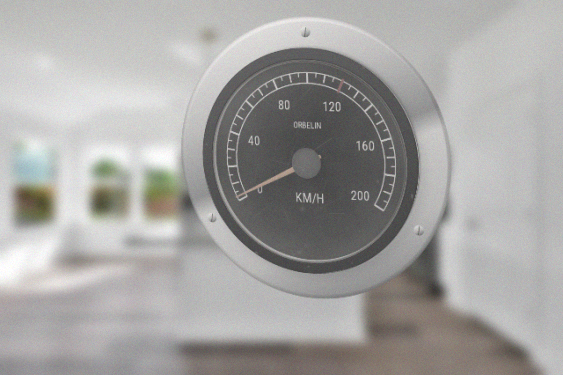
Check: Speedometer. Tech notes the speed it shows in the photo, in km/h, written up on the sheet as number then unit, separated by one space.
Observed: 2.5 km/h
